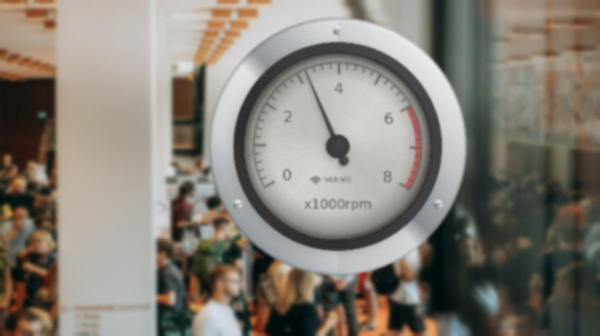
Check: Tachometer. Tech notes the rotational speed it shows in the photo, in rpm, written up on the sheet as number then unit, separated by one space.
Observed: 3200 rpm
